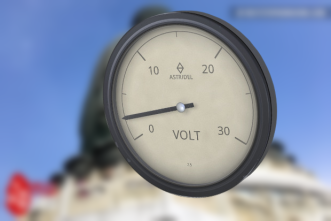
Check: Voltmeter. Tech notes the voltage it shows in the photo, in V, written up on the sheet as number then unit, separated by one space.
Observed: 2.5 V
